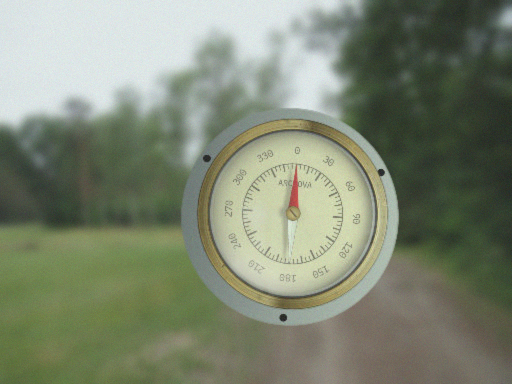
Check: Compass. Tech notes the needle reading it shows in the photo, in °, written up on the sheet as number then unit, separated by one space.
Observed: 0 °
